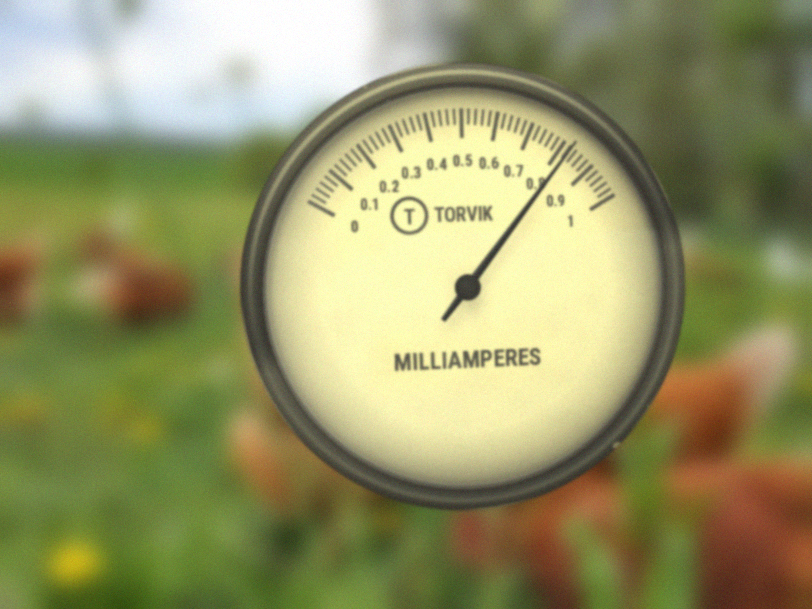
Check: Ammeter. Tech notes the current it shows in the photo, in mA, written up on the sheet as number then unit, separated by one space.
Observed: 0.82 mA
